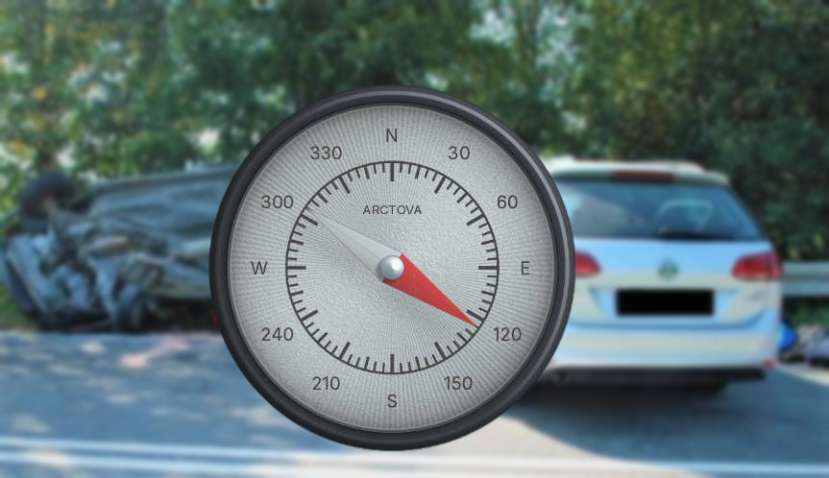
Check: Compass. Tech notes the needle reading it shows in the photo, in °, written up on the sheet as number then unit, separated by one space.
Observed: 125 °
